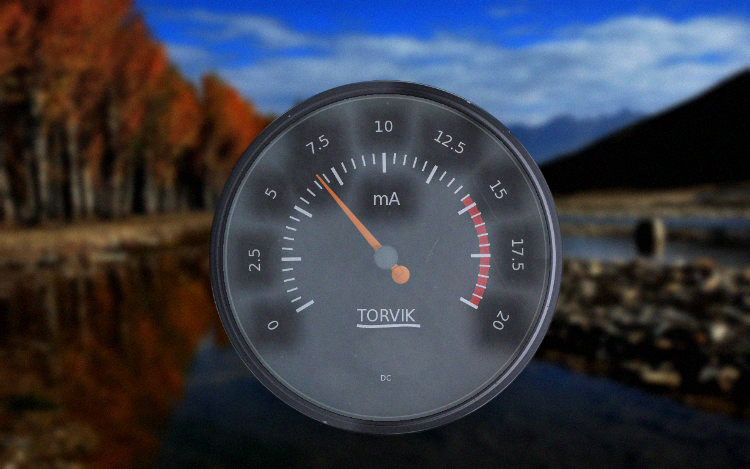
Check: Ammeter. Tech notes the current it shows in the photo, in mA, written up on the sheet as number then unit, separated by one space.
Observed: 6.75 mA
